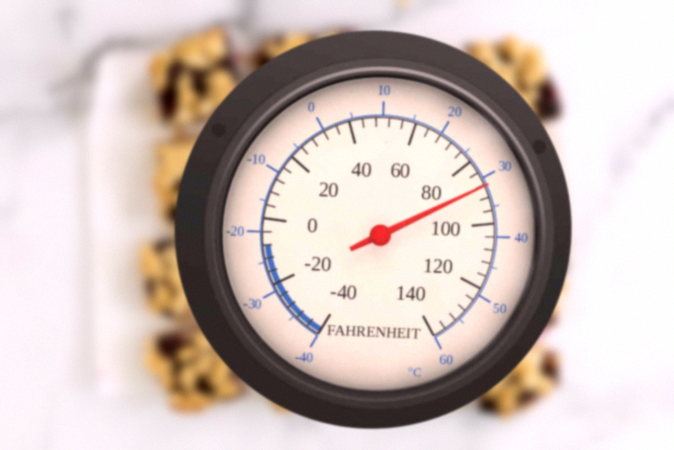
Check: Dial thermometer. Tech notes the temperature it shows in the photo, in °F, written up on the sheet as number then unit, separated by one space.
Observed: 88 °F
